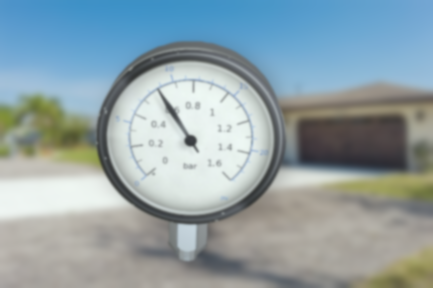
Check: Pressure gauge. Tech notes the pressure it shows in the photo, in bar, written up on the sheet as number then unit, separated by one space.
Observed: 0.6 bar
